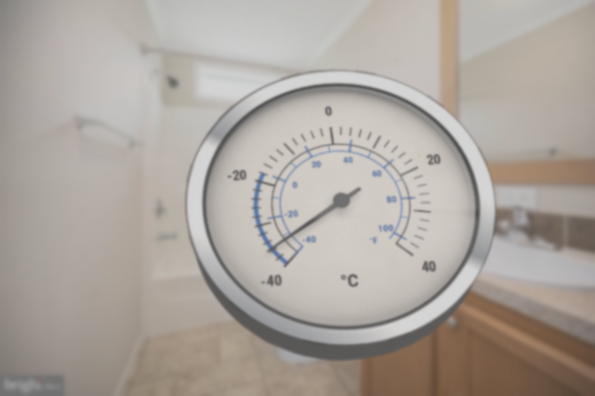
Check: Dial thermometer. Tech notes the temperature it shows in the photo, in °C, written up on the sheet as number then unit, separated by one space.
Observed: -36 °C
